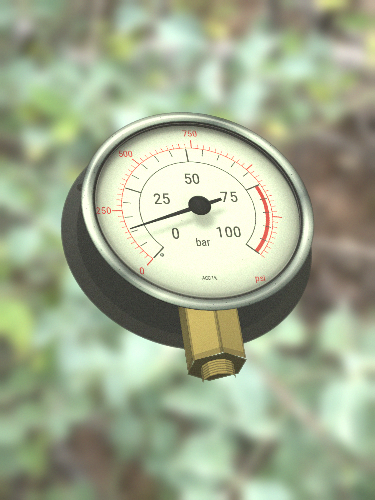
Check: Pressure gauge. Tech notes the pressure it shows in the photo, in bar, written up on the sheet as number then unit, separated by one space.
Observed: 10 bar
